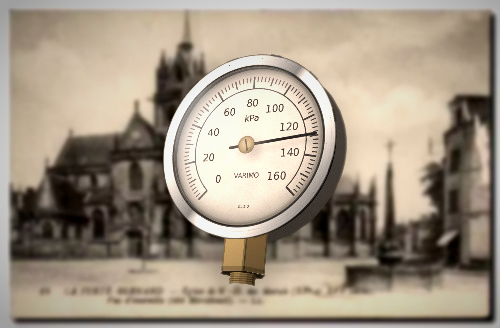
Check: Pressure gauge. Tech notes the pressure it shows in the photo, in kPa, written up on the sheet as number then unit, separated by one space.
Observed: 130 kPa
